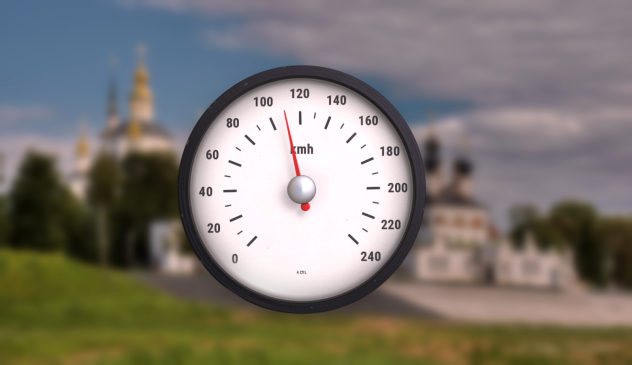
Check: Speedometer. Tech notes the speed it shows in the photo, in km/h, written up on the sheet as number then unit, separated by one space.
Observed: 110 km/h
